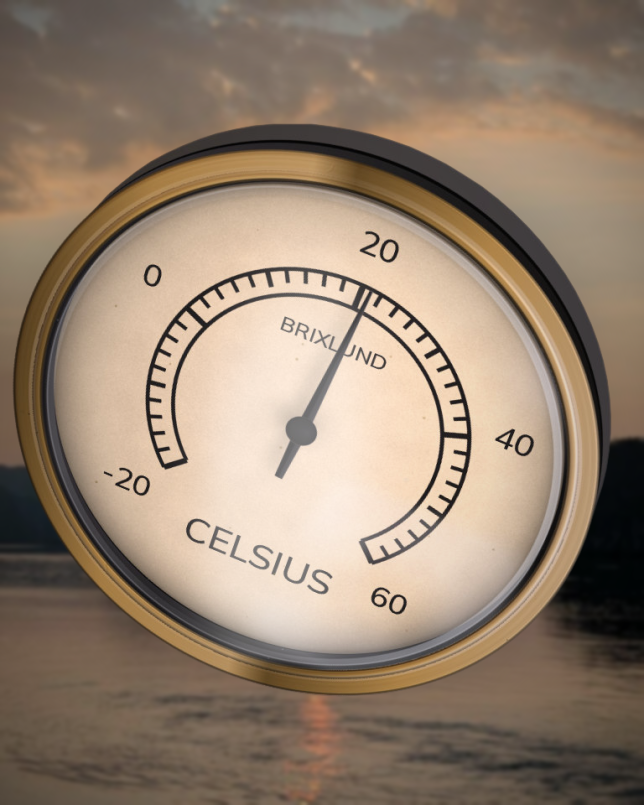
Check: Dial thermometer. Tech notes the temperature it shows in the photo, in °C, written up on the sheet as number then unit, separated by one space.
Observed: 21 °C
